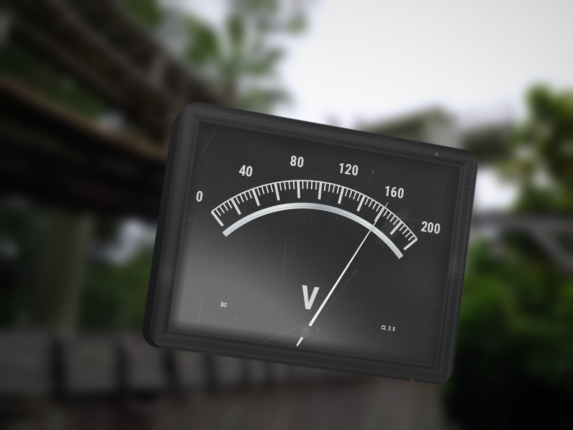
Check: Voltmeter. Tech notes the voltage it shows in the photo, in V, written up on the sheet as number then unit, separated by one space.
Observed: 160 V
